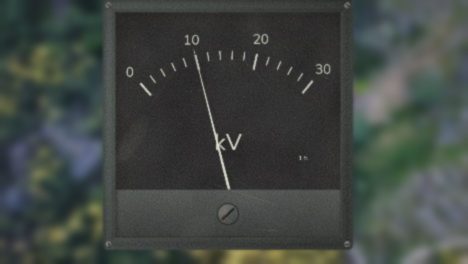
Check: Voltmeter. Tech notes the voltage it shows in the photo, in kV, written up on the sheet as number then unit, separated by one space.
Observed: 10 kV
